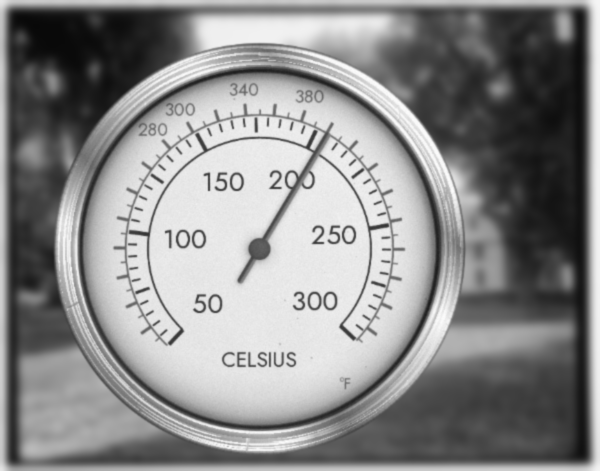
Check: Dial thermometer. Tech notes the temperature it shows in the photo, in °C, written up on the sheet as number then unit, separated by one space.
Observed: 205 °C
